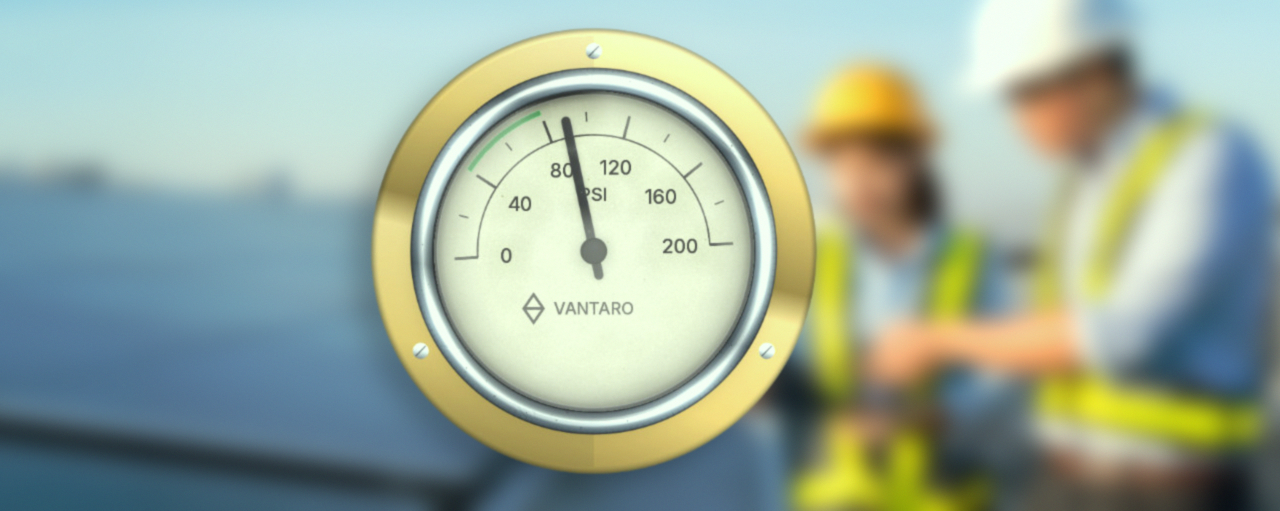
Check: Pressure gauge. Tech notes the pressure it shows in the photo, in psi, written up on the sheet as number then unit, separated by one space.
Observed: 90 psi
